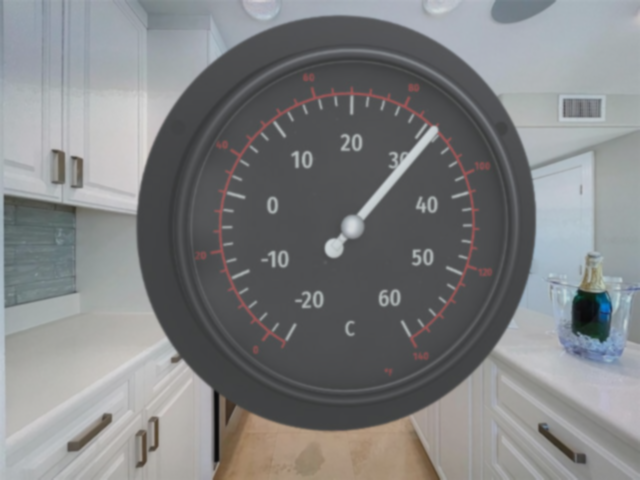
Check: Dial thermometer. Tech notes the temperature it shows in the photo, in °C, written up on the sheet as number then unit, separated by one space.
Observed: 31 °C
